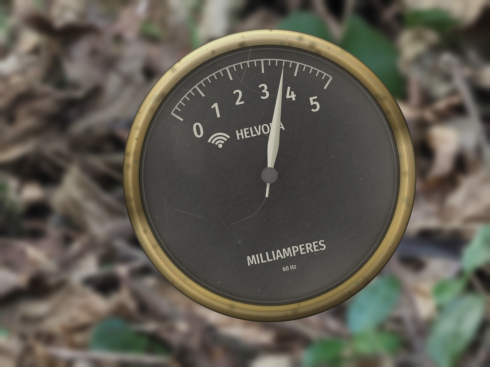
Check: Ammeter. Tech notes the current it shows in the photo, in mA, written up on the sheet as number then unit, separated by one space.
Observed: 3.6 mA
